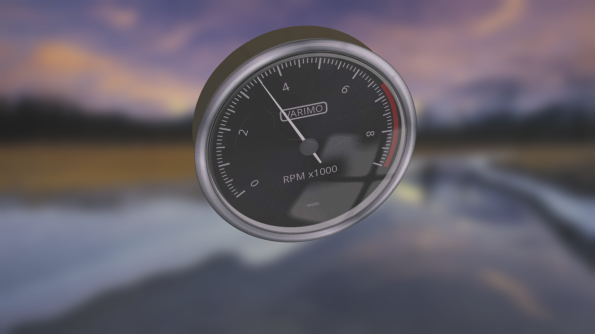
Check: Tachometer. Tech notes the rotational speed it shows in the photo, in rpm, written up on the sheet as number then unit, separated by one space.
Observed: 3500 rpm
